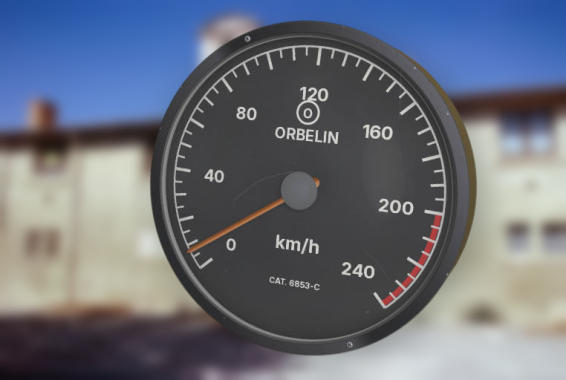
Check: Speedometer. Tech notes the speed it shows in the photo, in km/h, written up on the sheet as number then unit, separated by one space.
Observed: 7.5 km/h
